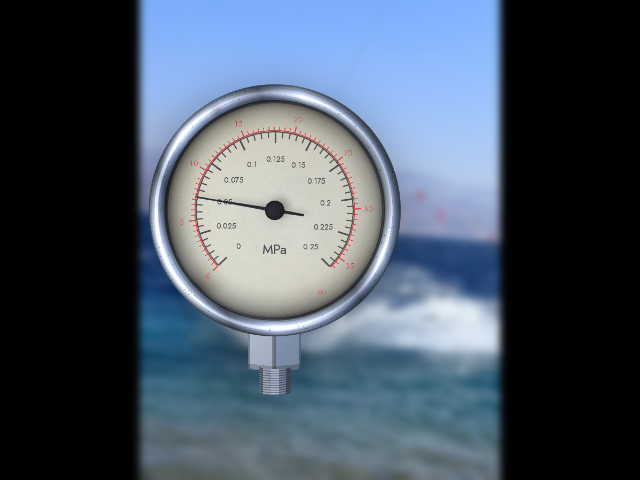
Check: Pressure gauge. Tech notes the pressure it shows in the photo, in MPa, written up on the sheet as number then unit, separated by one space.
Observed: 0.05 MPa
